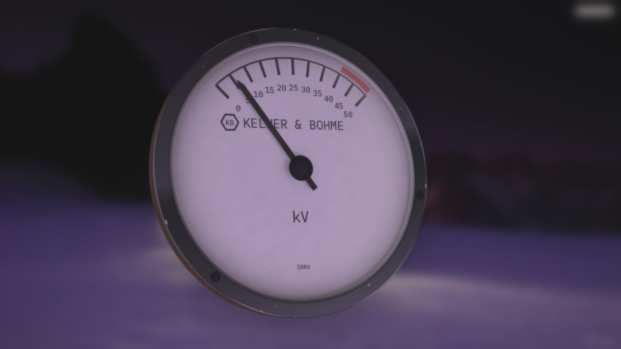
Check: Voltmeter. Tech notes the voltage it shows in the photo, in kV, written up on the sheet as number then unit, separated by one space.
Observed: 5 kV
